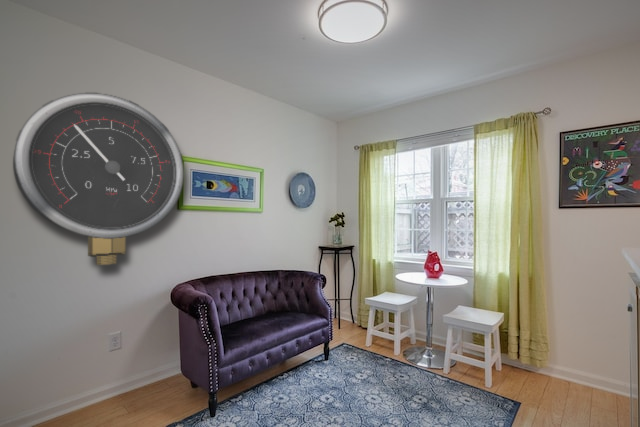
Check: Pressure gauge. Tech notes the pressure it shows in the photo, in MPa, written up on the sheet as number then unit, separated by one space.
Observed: 3.5 MPa
